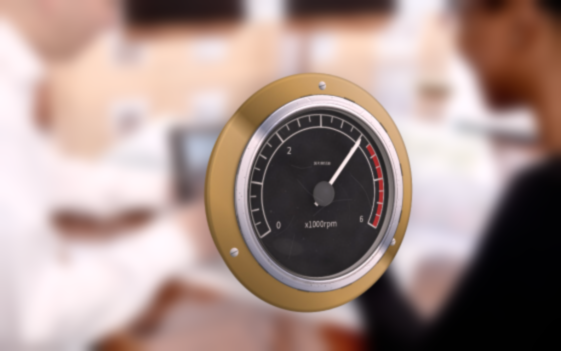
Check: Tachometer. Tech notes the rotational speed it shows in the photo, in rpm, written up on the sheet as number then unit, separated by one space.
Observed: 4000 rpm
